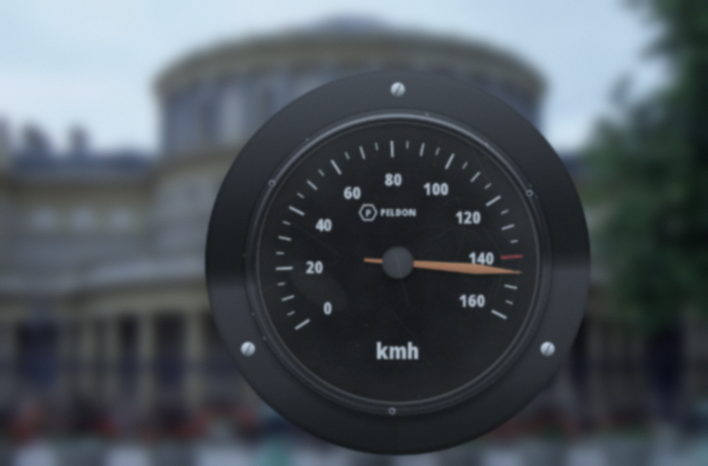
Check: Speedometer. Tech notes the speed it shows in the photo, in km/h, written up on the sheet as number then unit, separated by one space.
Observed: 145 km/h
